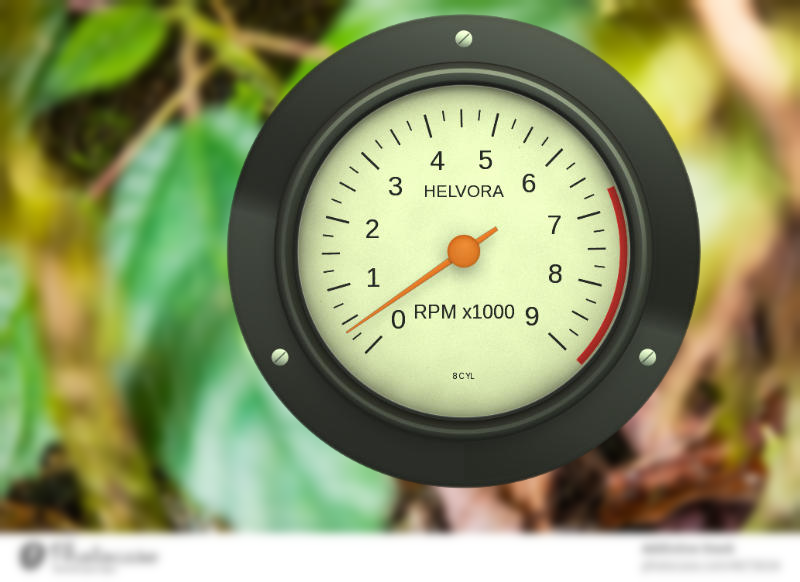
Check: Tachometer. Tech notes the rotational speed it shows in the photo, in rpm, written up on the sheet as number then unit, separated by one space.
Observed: 375 rpm
